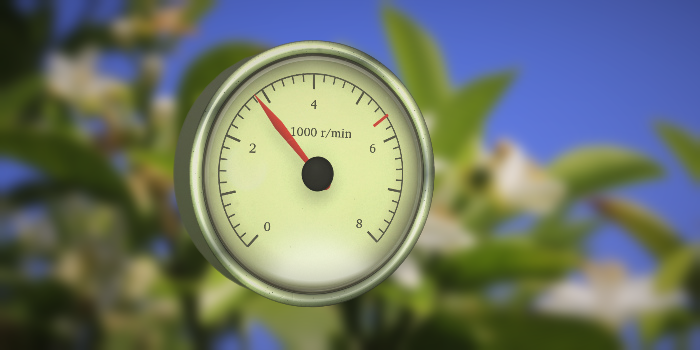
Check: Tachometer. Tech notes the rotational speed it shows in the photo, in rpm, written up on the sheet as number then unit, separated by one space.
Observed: 2800 rpm
